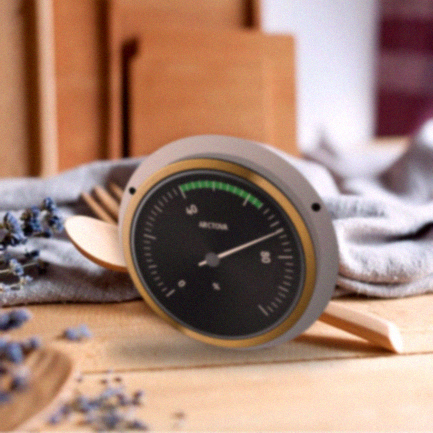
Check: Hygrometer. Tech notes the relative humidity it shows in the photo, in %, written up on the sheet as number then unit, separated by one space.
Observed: 72 %
